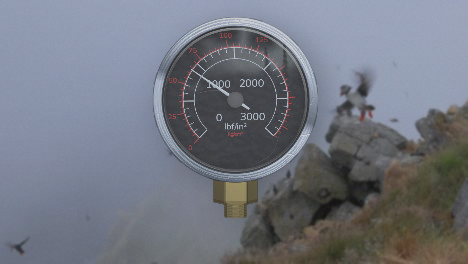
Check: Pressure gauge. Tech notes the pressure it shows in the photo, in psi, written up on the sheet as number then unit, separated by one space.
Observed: 900 psi
